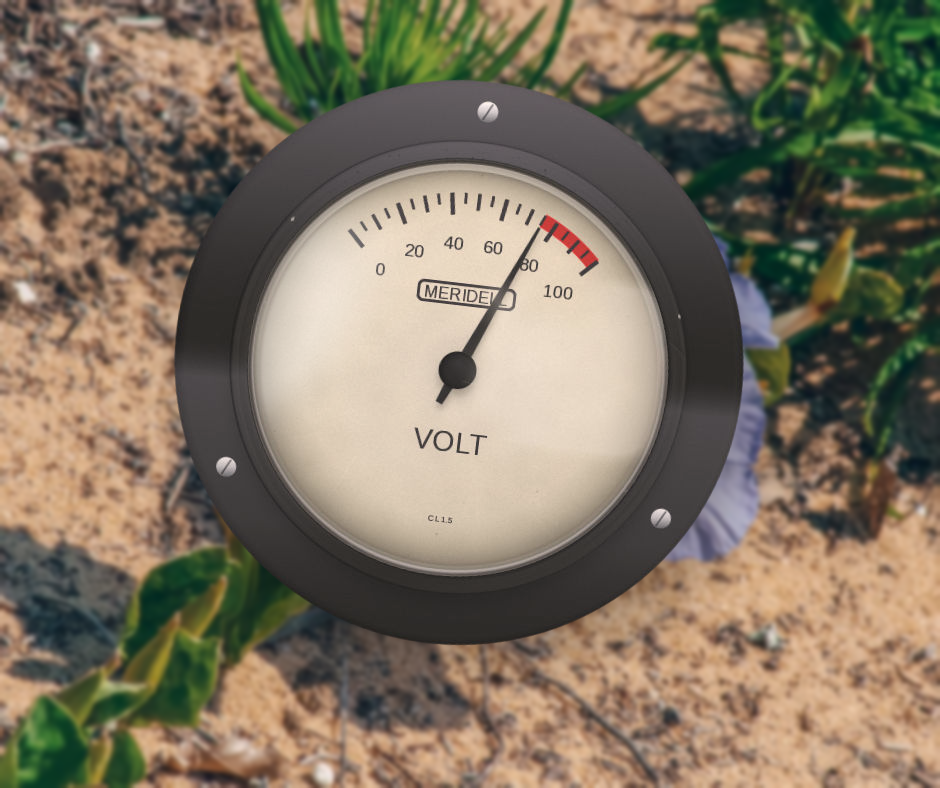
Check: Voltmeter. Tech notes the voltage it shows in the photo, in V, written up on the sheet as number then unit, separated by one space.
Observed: 75 V
